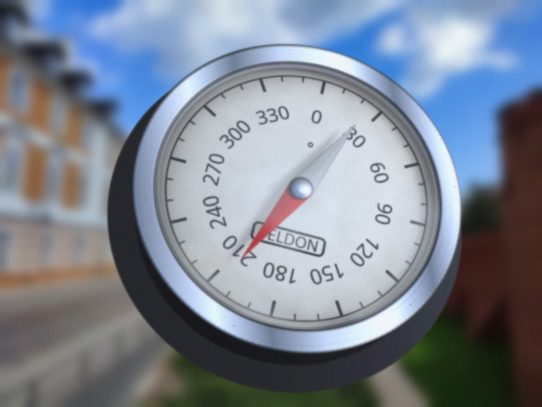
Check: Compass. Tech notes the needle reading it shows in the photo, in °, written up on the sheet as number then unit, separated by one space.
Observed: 205 °
